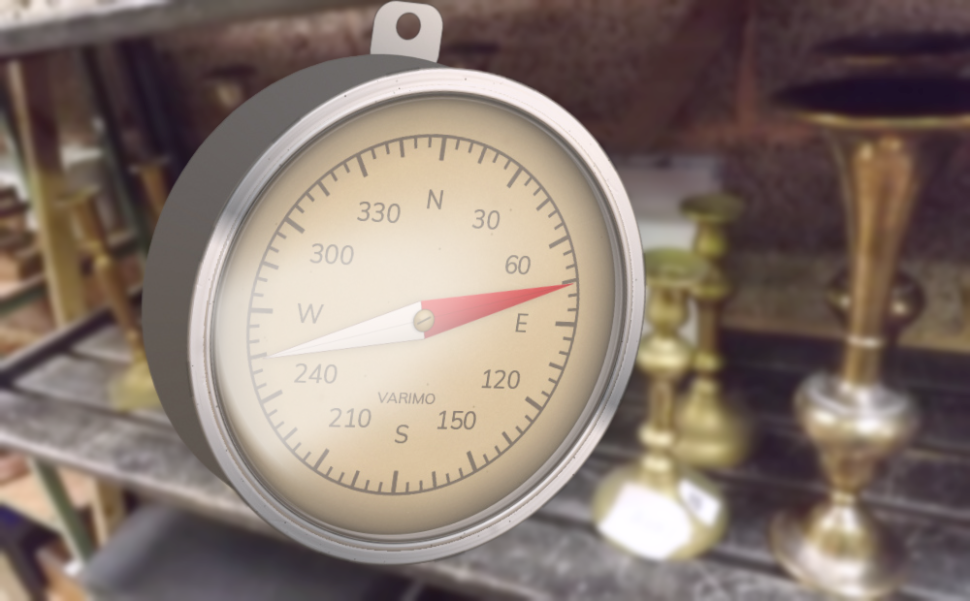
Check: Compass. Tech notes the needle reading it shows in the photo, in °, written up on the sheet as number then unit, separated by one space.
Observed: 75 °
